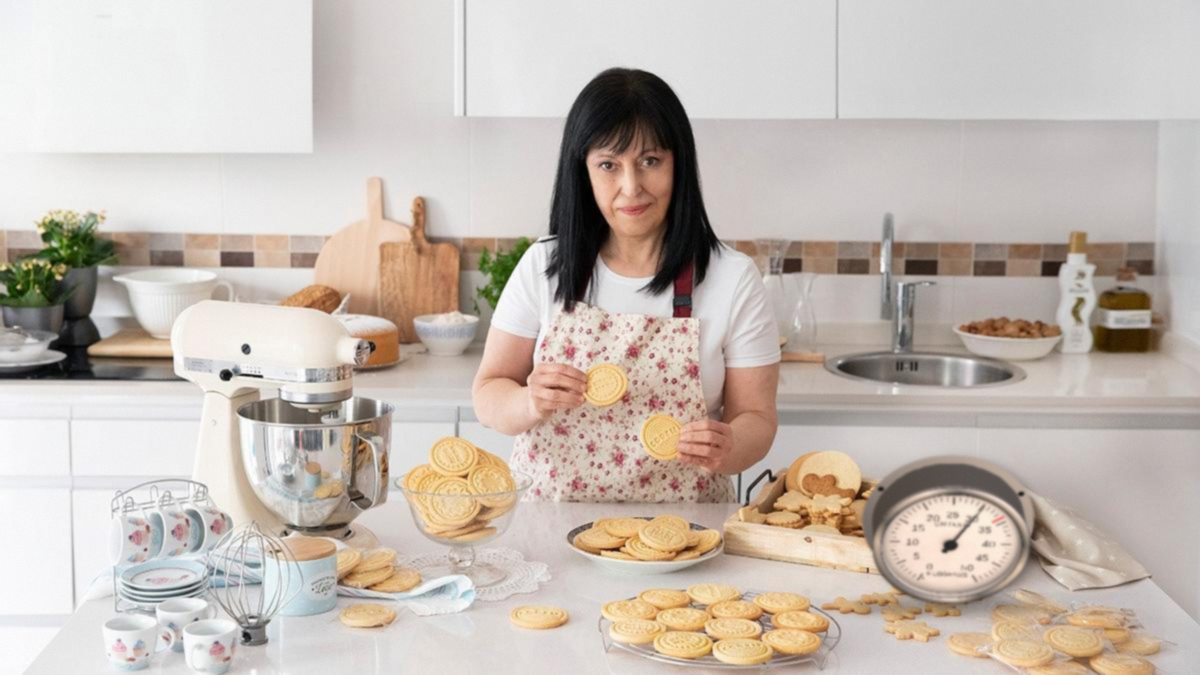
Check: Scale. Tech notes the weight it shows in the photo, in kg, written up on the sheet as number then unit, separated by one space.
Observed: 30 kg
